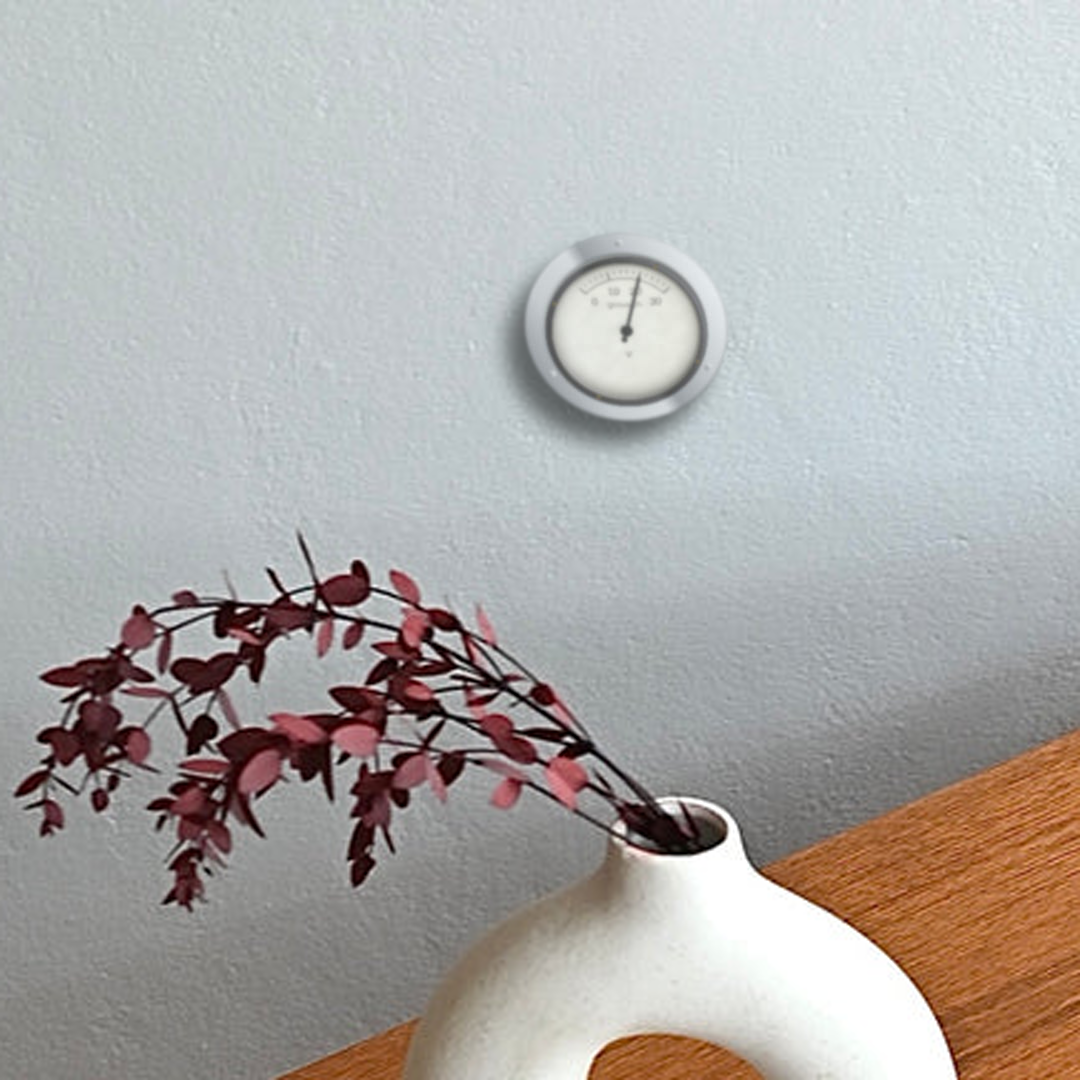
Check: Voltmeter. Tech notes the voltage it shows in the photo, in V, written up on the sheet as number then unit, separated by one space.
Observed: 20 V
